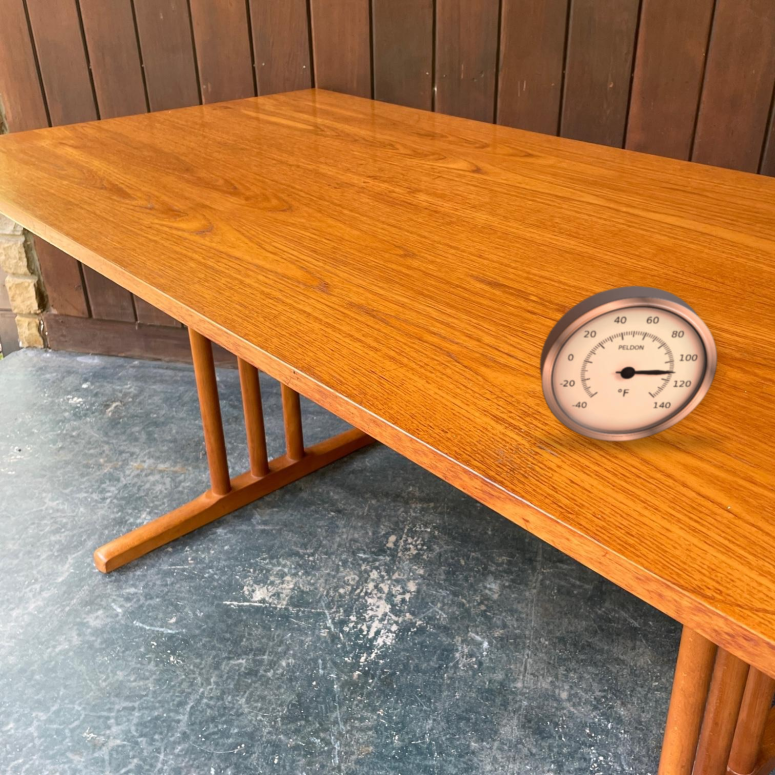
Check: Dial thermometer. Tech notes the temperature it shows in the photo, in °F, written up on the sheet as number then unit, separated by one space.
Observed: 110 °F
